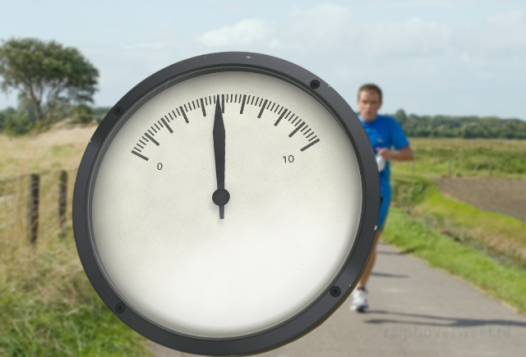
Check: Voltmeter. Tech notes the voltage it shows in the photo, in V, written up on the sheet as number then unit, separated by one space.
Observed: 4.8 V
